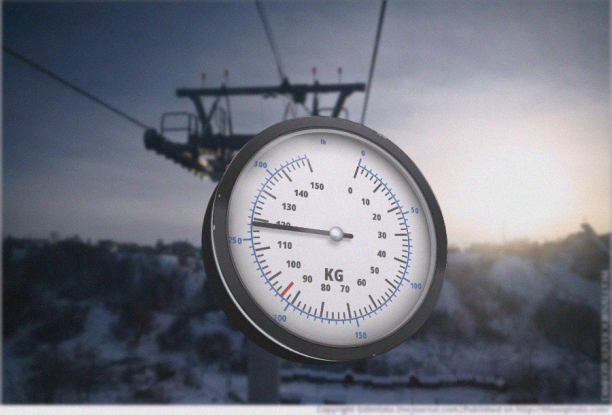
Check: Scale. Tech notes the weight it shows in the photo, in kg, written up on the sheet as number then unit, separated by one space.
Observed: 118 kg
